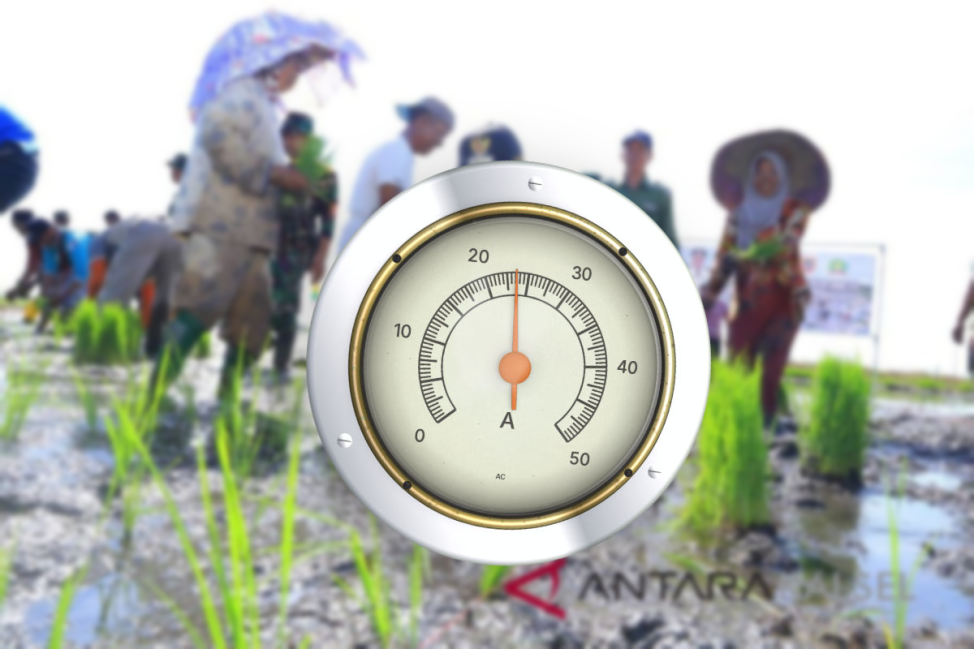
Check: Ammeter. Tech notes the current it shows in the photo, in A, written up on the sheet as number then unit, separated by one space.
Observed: 23.5 A
